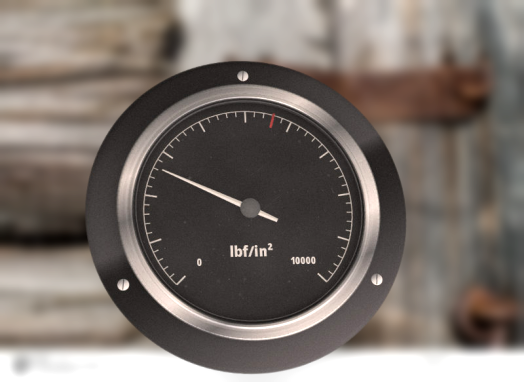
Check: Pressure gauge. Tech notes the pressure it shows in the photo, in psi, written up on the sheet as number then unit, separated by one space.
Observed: 2600 psi
